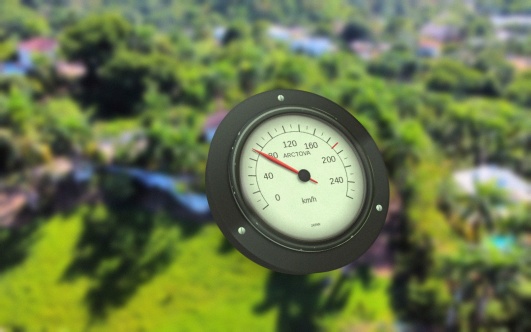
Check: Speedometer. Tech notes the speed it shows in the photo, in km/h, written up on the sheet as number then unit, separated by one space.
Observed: 70 km/h
